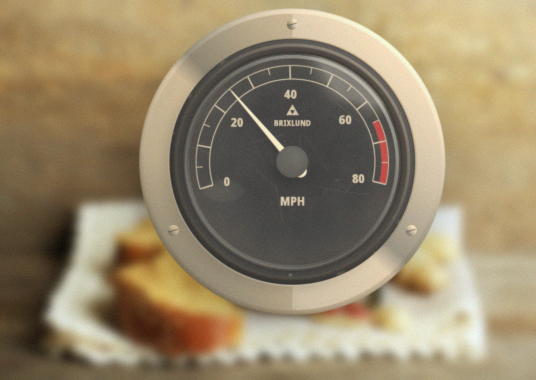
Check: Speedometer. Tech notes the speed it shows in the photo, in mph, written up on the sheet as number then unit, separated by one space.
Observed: 25 mph
